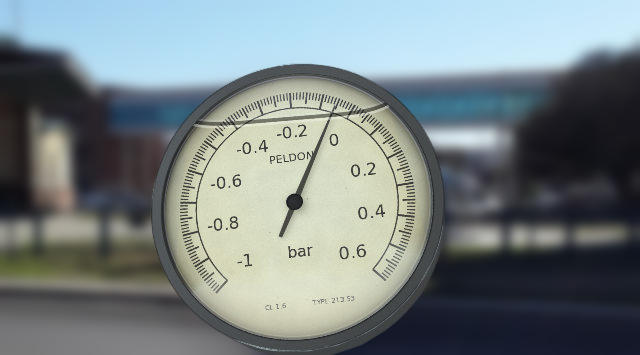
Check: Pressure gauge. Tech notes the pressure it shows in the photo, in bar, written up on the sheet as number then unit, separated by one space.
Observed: -0.05 bar
